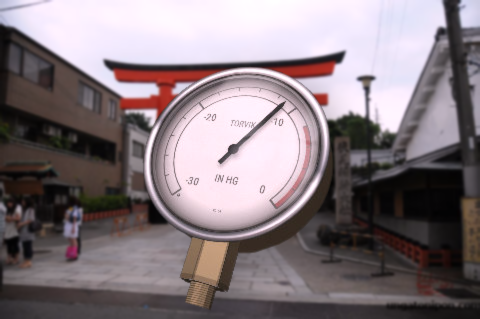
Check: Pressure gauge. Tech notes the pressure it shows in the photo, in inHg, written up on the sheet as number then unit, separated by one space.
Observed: -11 inHg
